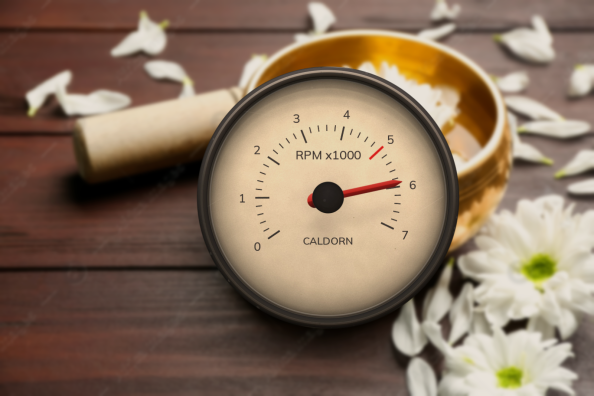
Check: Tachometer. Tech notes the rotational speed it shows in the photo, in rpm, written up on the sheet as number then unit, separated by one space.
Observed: 5900 rpm
